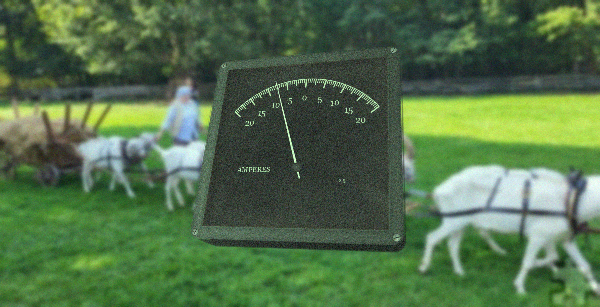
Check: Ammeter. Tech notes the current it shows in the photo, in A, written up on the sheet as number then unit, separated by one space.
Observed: -7.5 A
